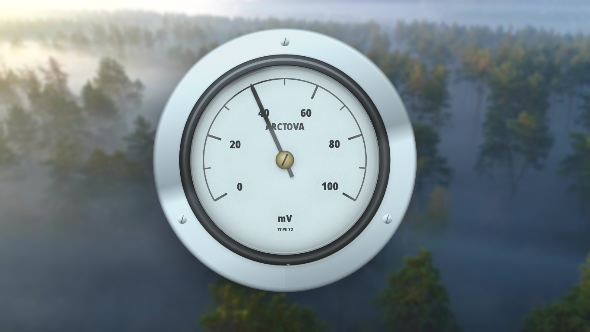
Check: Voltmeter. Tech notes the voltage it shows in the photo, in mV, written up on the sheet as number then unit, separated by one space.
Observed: 40 mV
